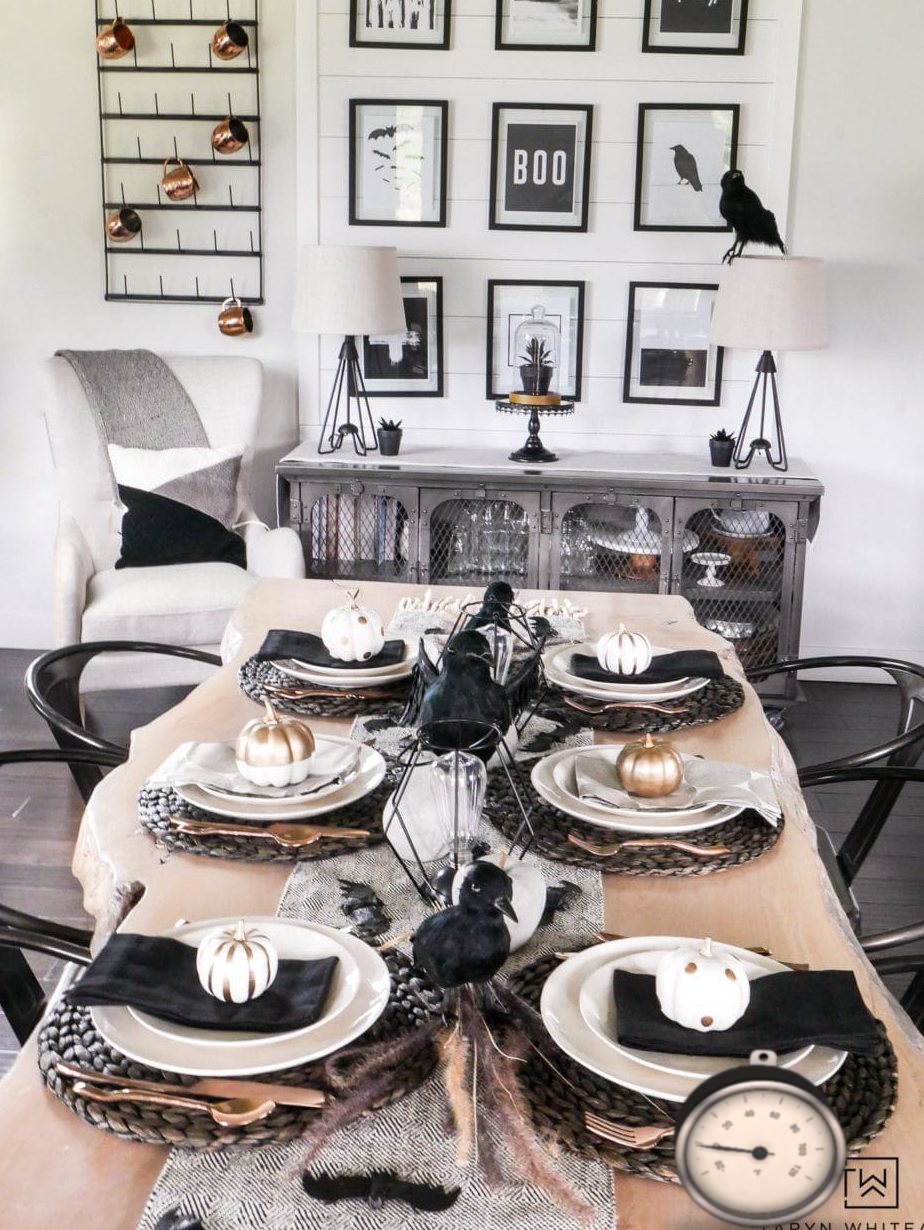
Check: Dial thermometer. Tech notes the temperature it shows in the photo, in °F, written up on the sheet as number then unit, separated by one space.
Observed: 0 °F
